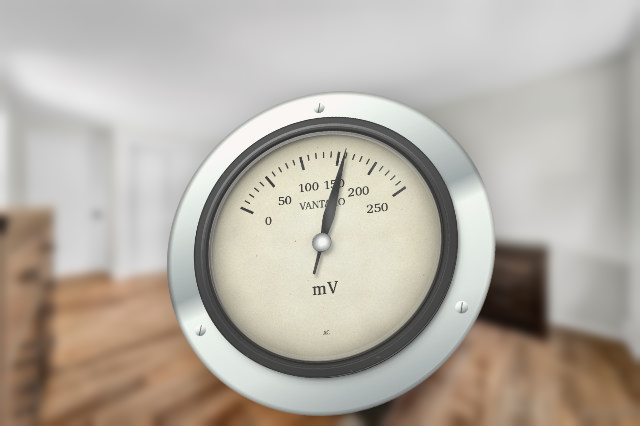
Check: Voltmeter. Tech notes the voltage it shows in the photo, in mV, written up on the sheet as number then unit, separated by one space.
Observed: 160 mV
